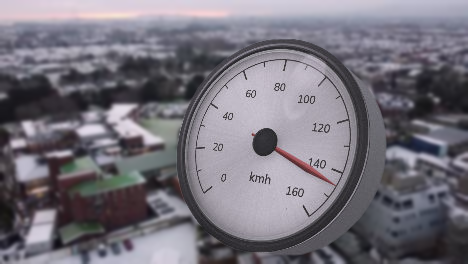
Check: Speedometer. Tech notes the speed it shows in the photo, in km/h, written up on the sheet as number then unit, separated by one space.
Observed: 145 km/h
